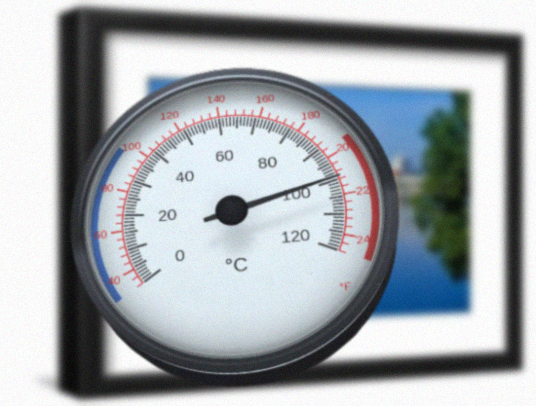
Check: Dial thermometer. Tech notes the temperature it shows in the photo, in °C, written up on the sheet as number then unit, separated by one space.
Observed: 100 °C
